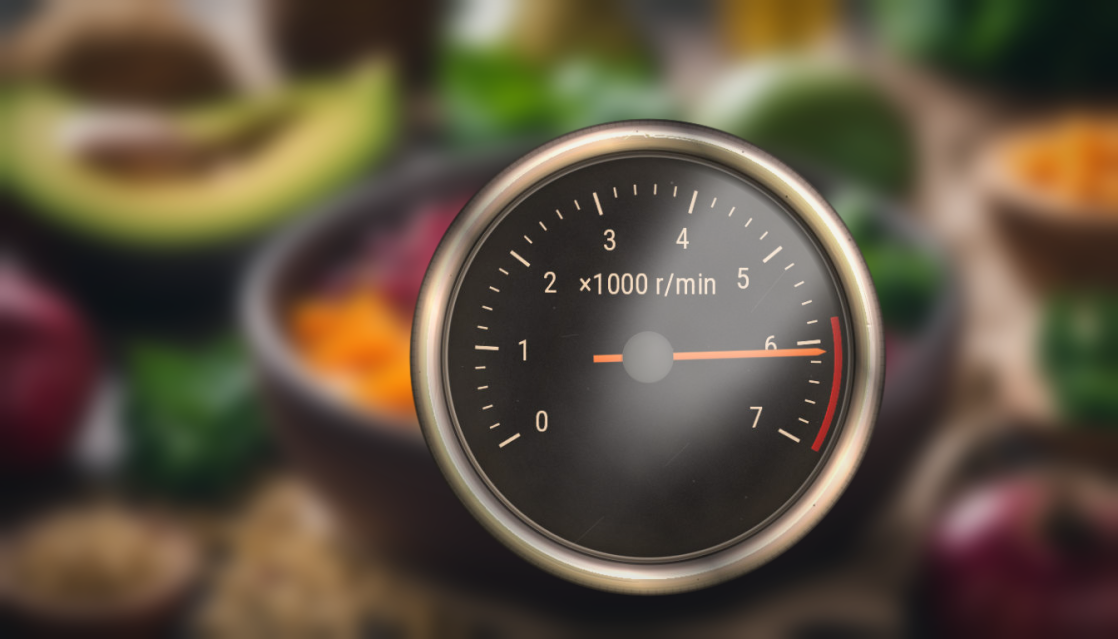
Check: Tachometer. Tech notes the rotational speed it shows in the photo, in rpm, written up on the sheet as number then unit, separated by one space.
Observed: 6100 rpm
